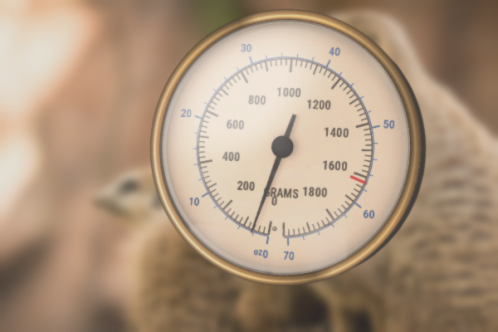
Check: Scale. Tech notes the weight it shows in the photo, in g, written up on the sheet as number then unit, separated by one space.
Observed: 60 g
